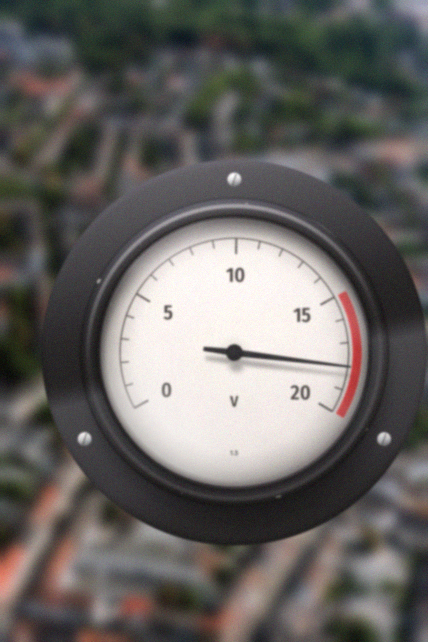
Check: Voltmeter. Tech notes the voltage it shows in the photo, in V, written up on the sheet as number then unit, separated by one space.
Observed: 18 V
